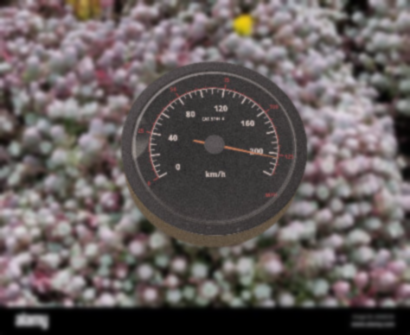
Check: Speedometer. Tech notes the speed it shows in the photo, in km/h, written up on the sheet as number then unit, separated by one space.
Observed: 205 km/h
